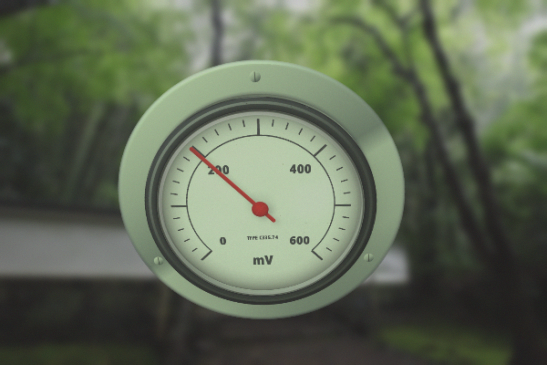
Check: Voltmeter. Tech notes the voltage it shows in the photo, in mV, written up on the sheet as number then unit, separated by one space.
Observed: 200 mV
